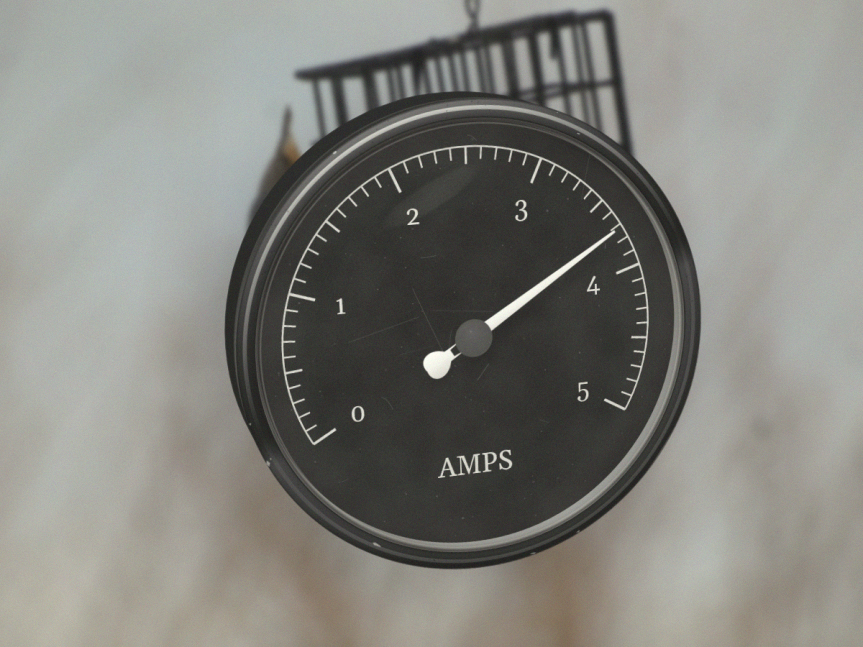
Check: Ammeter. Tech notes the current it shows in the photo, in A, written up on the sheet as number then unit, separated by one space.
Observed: 3.7 A
